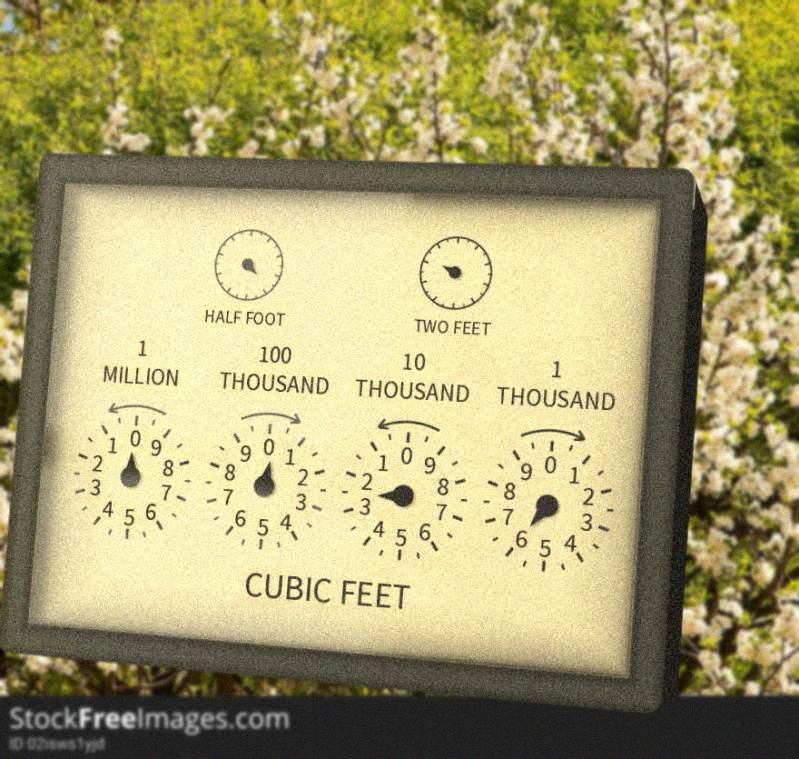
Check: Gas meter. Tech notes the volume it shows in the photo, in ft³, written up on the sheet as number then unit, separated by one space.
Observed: 2600 ft³
